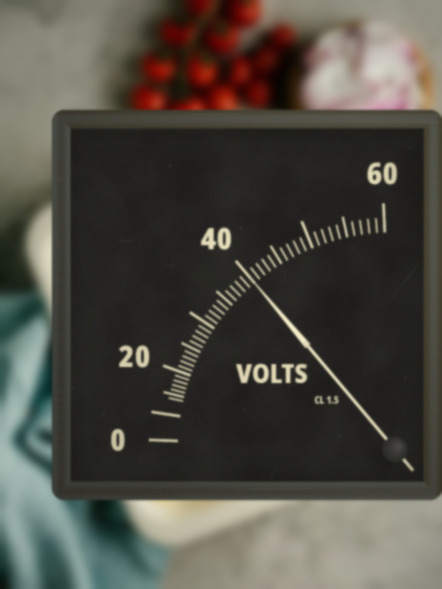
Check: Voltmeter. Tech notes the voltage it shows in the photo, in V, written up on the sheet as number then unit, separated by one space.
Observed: 40 V
